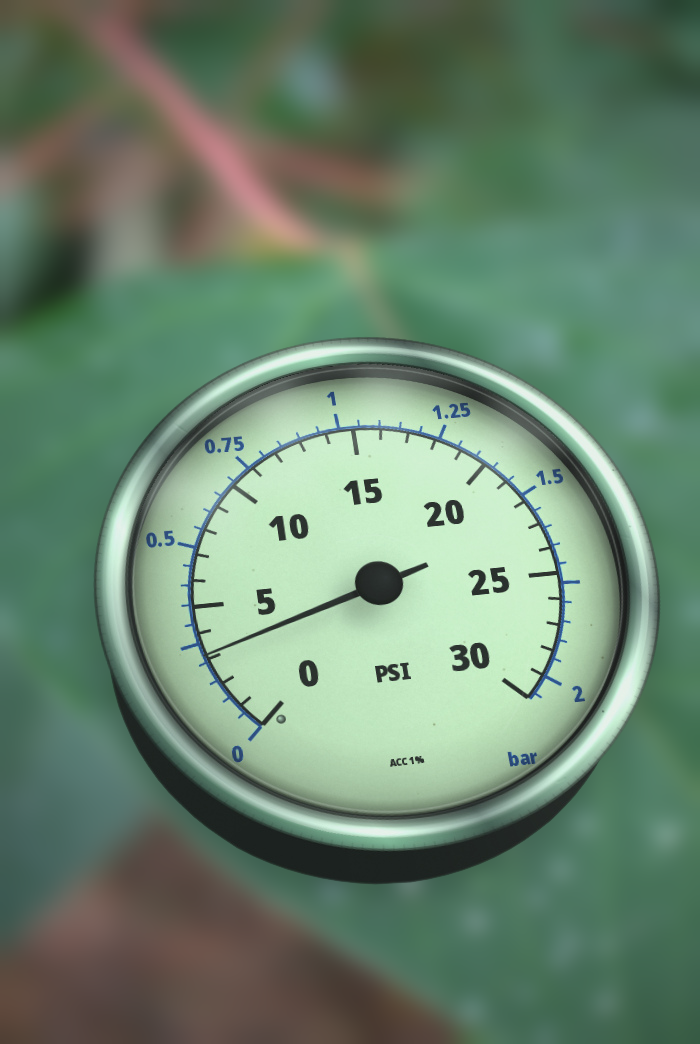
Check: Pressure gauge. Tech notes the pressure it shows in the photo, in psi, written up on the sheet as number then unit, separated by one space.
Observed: 3 psi
